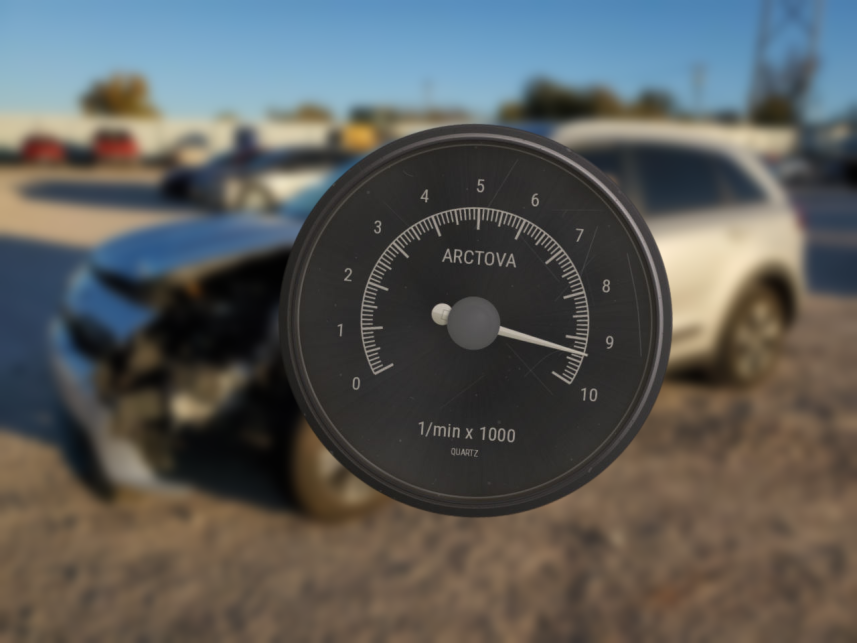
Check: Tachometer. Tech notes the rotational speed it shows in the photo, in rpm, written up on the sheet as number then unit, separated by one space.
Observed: 9300 rpm
